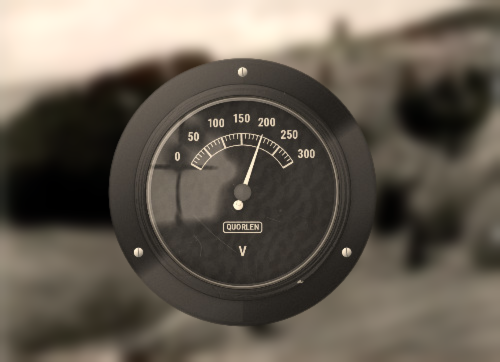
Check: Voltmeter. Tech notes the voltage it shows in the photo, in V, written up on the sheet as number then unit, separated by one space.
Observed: 200 V
